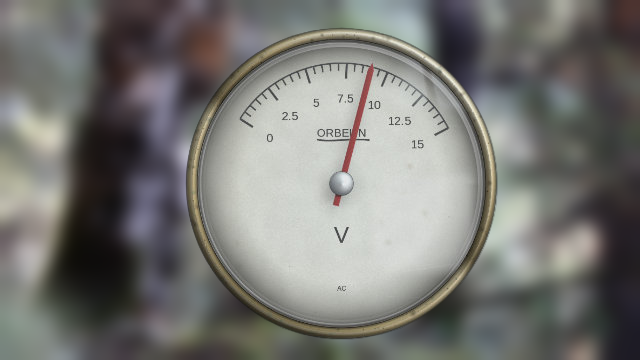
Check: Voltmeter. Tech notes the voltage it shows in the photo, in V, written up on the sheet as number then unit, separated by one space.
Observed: 9 V
